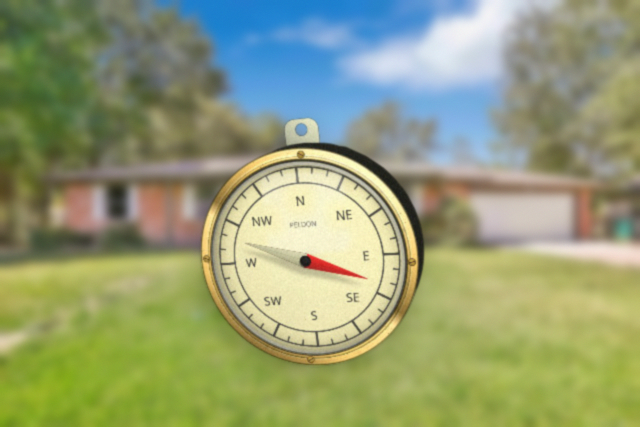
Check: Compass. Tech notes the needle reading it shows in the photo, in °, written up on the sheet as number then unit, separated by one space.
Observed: 110 °
